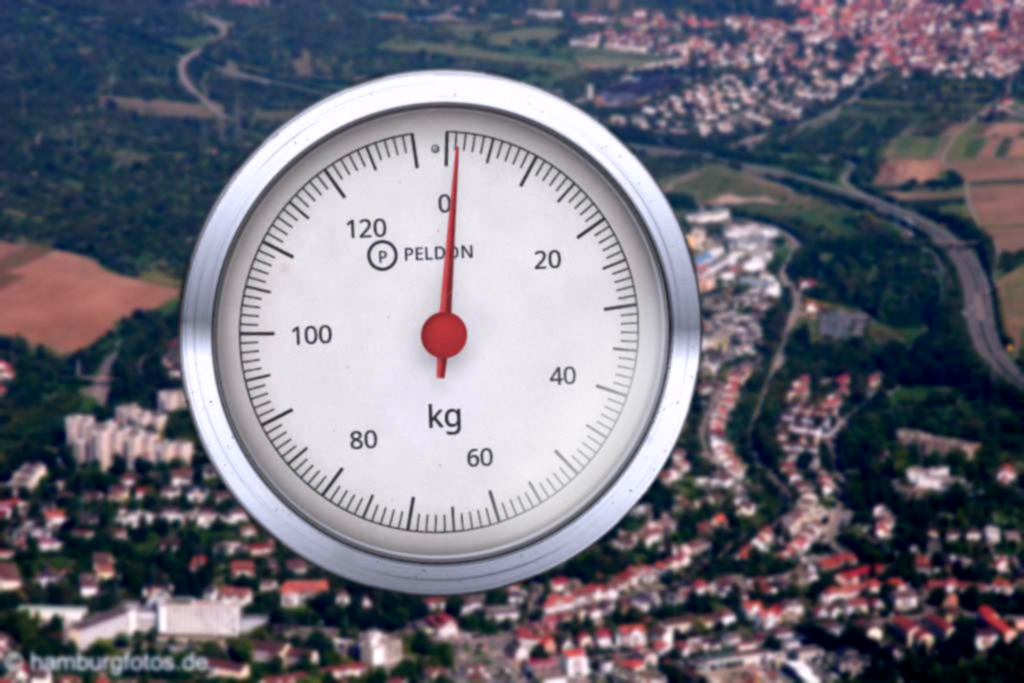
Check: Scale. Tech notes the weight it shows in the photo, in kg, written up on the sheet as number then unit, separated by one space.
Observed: 1 kg
